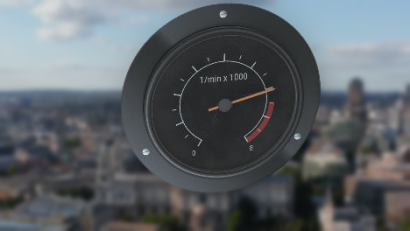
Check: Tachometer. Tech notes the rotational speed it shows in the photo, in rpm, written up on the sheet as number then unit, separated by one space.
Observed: 6000 rpm
